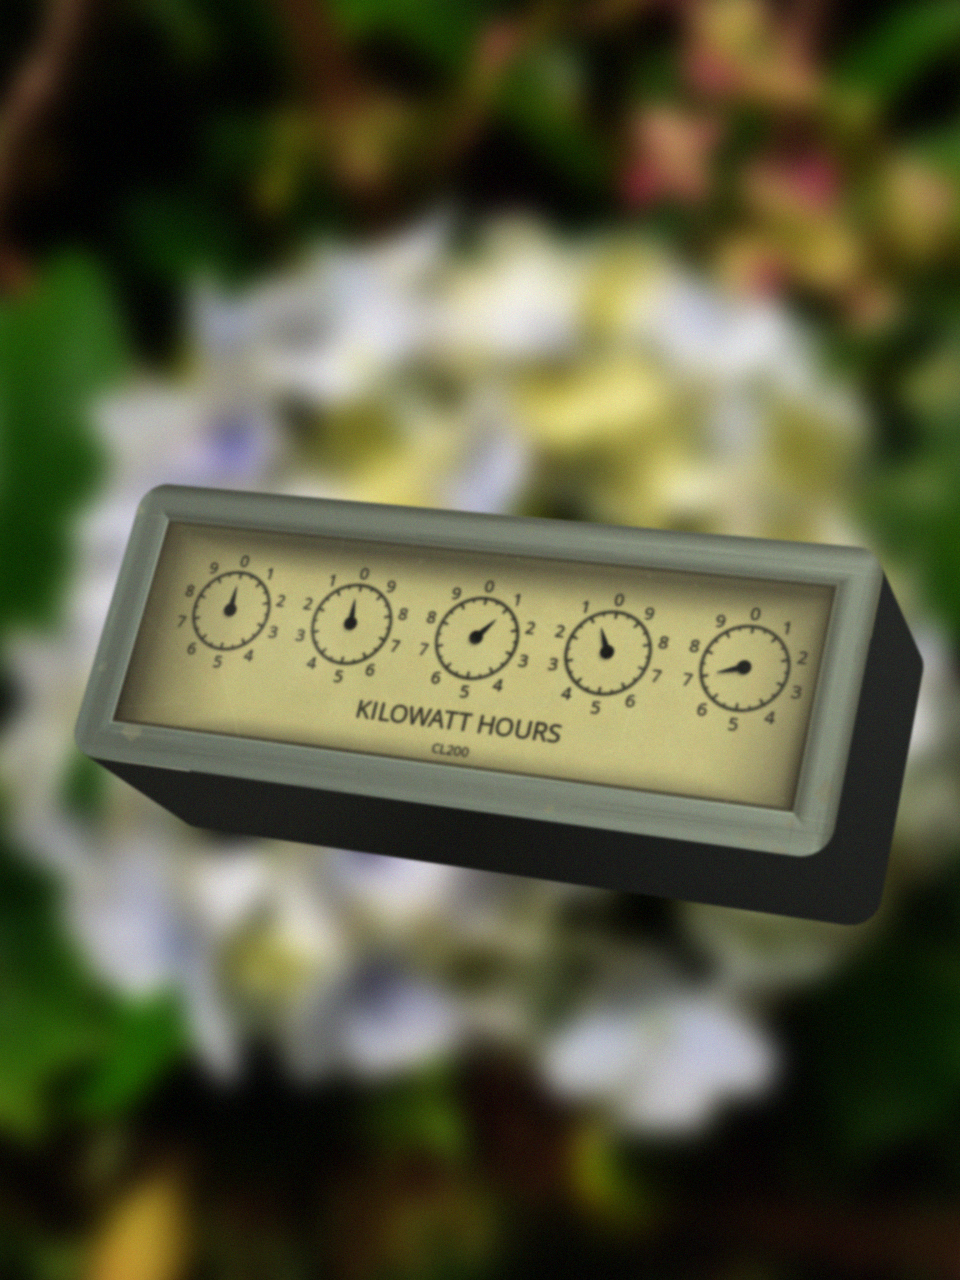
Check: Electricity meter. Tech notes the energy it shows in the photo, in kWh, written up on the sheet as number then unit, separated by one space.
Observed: 107 kWh
